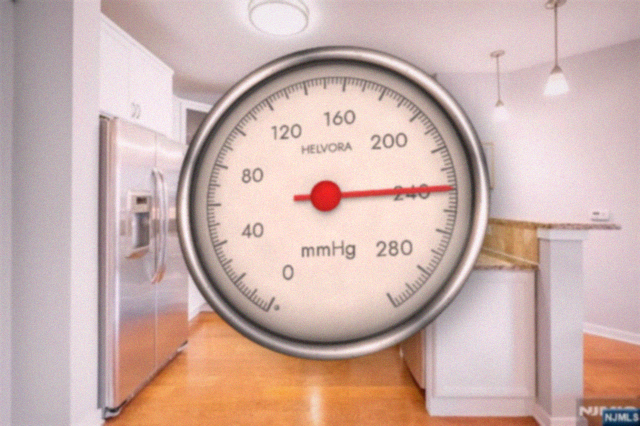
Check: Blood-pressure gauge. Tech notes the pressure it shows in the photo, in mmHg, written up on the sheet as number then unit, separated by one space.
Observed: 240 mmHg
